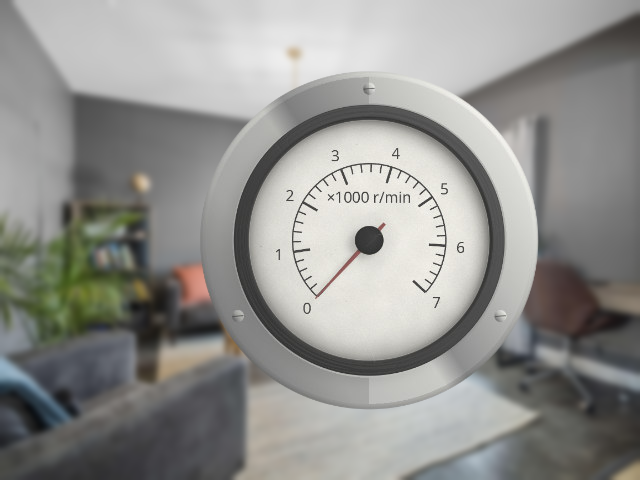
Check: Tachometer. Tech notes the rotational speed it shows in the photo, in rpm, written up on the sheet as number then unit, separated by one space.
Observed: 0 rpm
